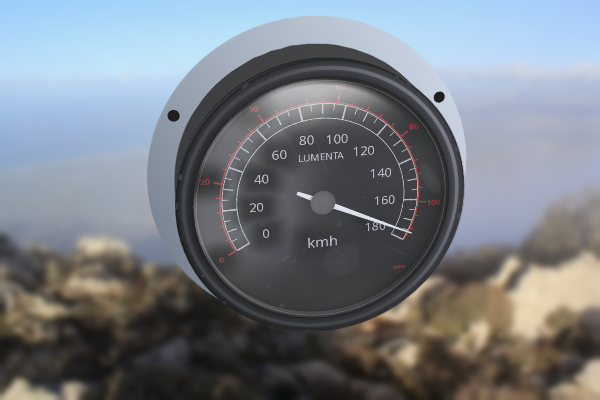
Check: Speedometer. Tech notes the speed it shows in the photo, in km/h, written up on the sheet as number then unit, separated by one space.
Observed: 175 km/h
